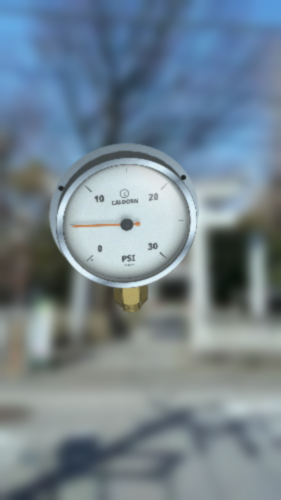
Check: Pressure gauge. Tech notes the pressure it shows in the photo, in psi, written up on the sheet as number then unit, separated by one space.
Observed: 5 psi
